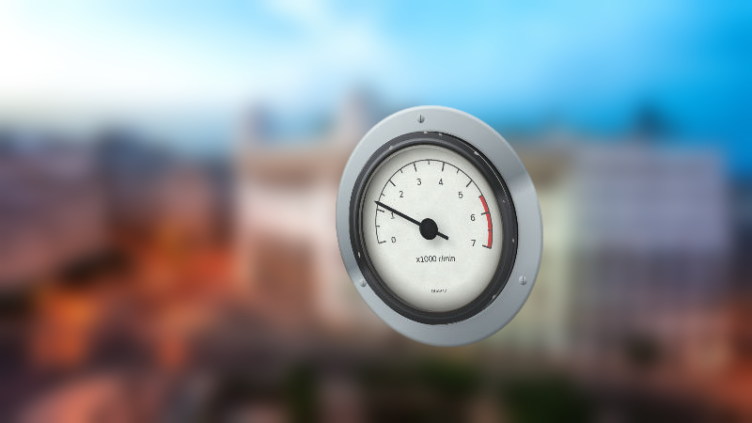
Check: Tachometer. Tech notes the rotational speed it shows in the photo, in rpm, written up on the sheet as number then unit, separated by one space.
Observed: 1250 rpm
